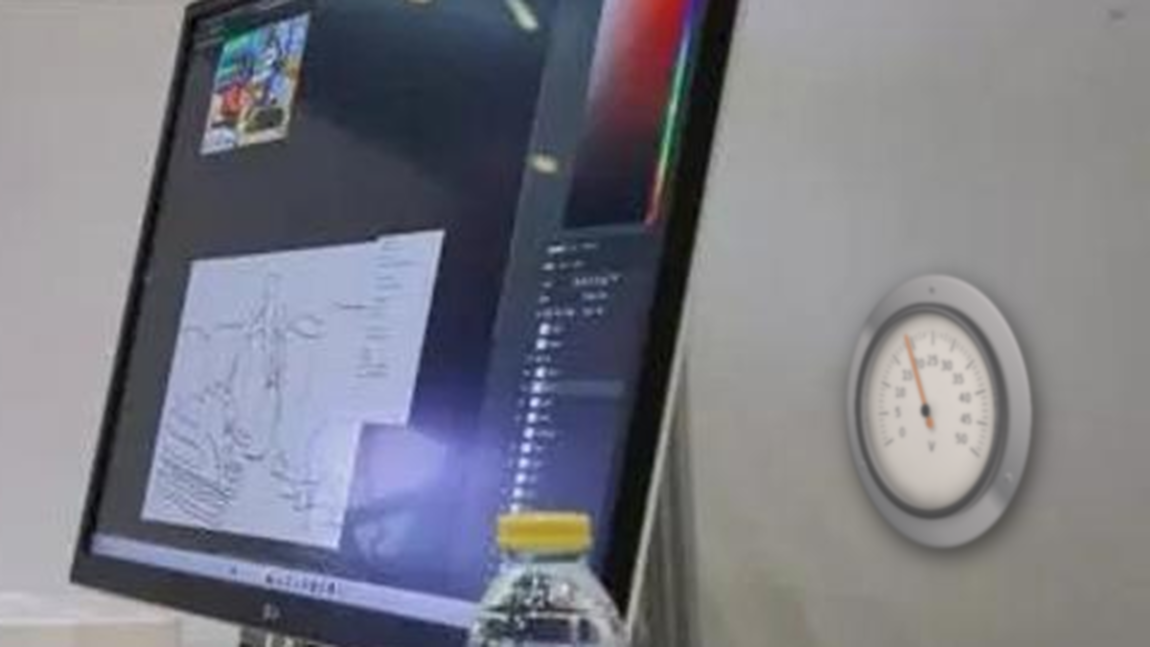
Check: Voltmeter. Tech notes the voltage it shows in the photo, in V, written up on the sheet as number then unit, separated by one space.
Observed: 20 V
